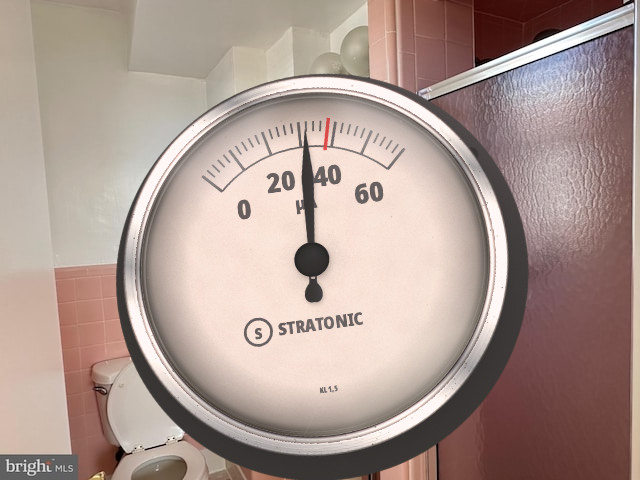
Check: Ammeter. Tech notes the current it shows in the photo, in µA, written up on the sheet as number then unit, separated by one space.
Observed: 32 µA
